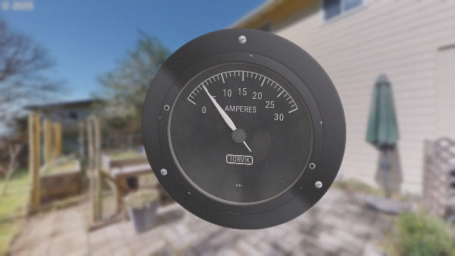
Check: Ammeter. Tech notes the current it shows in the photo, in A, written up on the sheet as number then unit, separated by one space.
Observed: 5 A
